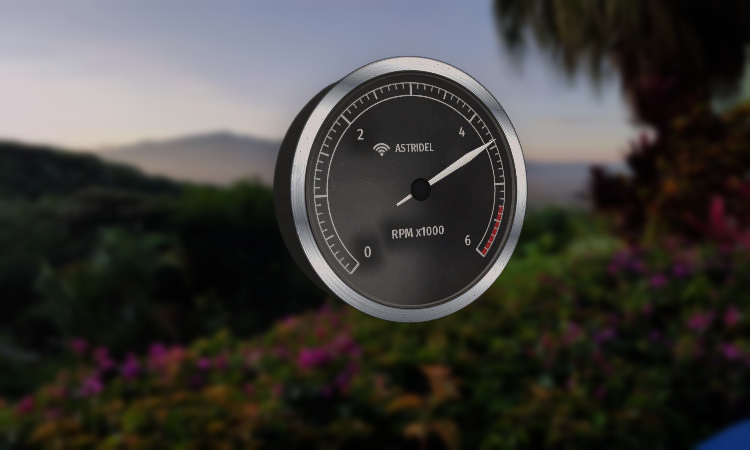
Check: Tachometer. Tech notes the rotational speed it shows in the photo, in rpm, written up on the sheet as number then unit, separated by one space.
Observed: 4400 rpm
